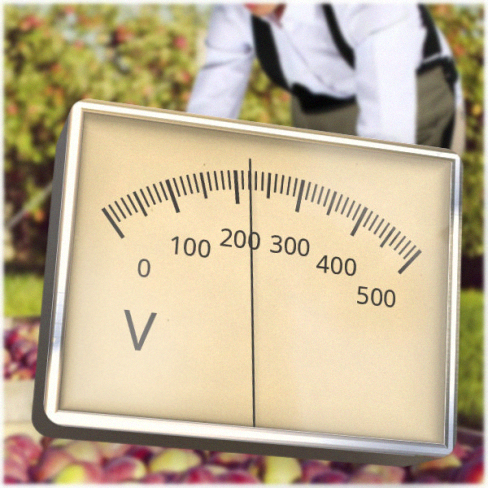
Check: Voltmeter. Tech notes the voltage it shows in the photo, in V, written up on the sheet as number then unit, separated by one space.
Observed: 220 V
